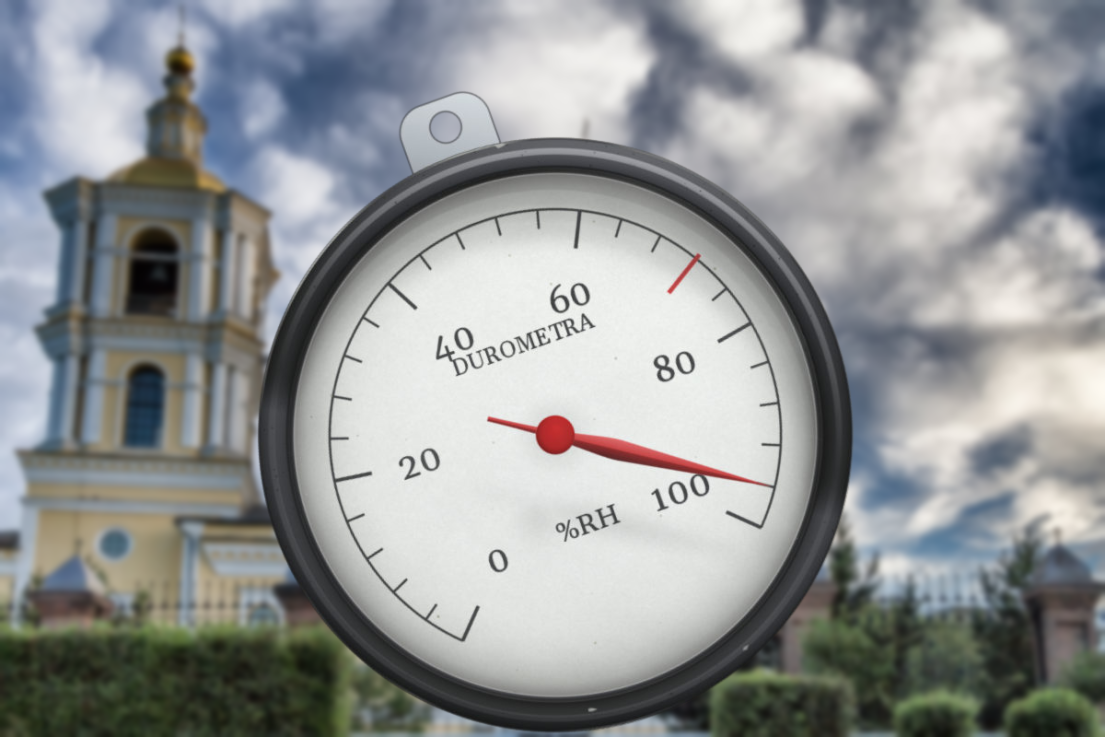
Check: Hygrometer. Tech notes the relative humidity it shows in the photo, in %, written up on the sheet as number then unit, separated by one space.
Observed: 96 %
